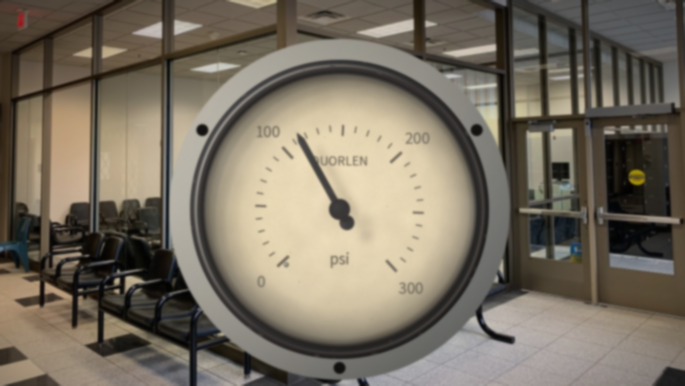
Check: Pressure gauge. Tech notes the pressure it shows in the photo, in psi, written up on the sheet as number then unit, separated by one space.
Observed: 115 psi
